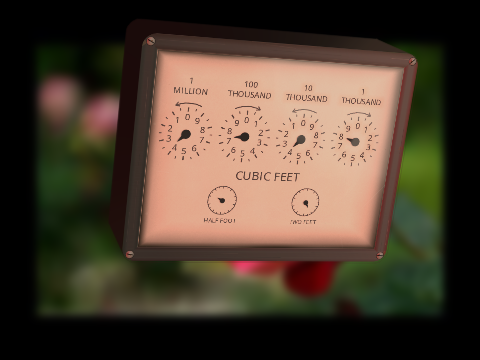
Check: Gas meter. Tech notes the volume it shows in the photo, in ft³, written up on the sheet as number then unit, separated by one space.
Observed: 373800 ft³
